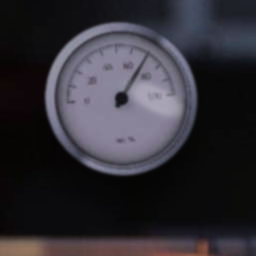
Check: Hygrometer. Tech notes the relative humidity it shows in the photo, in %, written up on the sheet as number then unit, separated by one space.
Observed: 70 %
